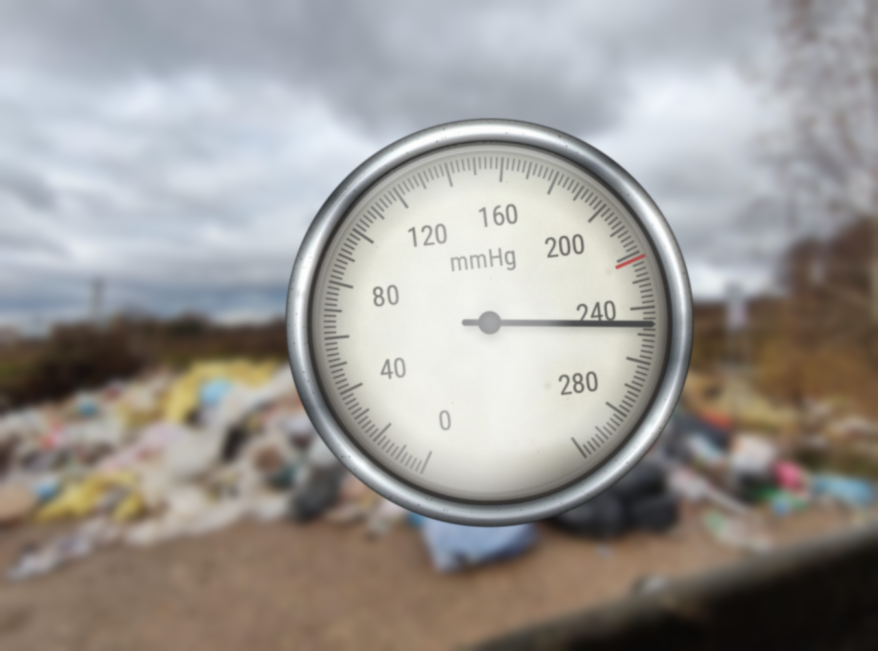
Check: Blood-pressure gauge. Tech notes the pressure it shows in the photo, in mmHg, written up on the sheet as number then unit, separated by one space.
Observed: 246 mmHg
